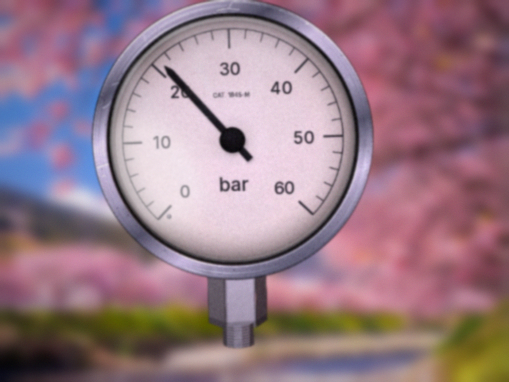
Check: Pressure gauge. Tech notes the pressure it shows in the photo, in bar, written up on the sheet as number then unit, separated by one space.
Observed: 21 bar
